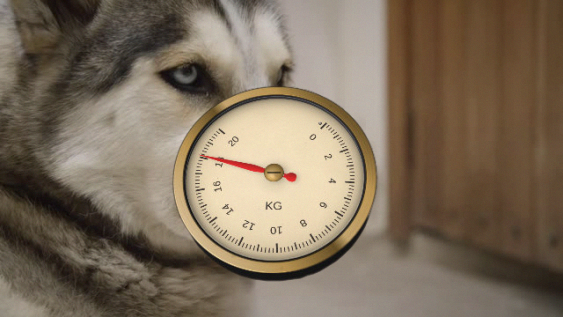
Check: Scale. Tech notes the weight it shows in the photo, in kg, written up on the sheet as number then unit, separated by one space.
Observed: 18 kg
